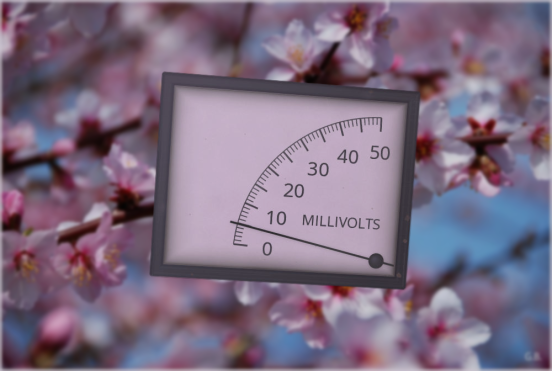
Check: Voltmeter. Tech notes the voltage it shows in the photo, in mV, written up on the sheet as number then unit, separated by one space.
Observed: 5 mV
